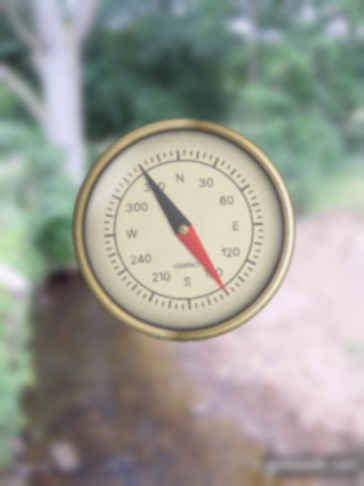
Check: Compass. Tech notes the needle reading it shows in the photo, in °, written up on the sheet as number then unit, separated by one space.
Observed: 150 °
